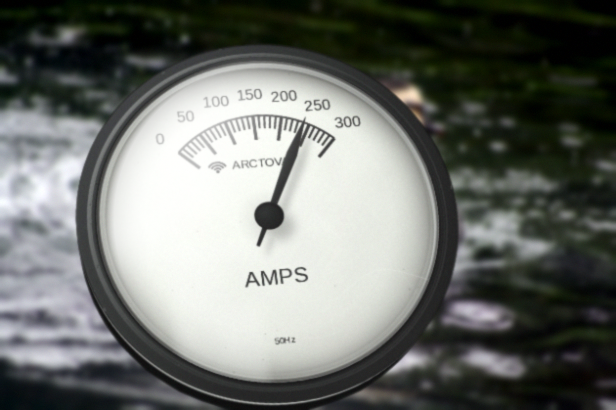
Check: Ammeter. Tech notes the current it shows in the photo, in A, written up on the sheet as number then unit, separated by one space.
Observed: 240 A
